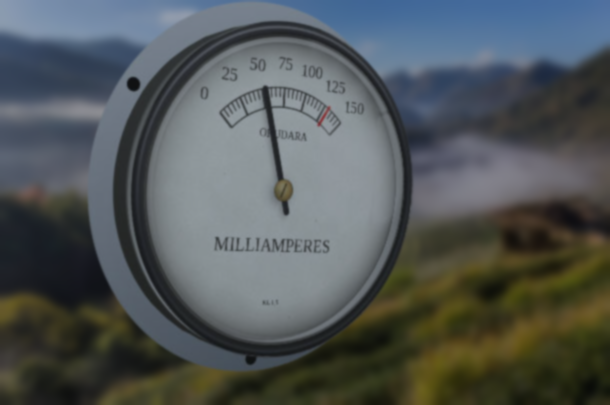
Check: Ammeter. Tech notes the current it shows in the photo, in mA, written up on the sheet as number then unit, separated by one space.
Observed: 50 mA
